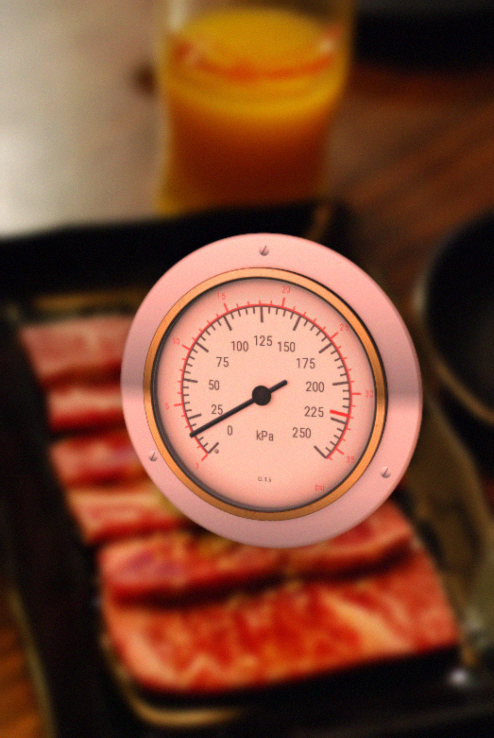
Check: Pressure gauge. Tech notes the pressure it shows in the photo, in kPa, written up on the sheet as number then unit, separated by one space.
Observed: 15 kPa
